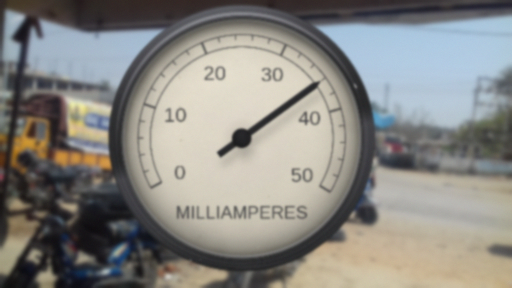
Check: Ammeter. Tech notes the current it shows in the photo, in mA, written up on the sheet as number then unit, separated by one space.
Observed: 36 mA
